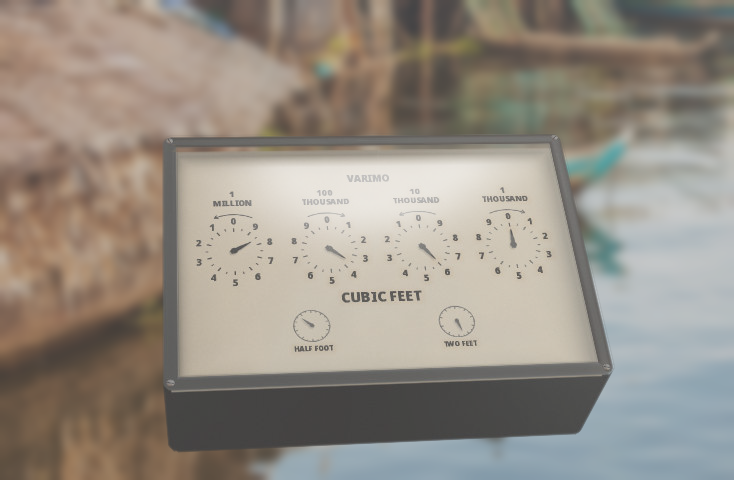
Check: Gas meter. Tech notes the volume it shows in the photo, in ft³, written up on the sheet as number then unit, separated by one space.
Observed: 836000 ft³
